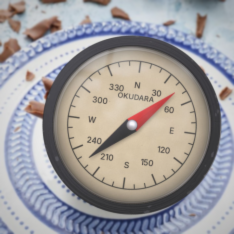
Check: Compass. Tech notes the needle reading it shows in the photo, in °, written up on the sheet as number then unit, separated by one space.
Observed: 45 °
